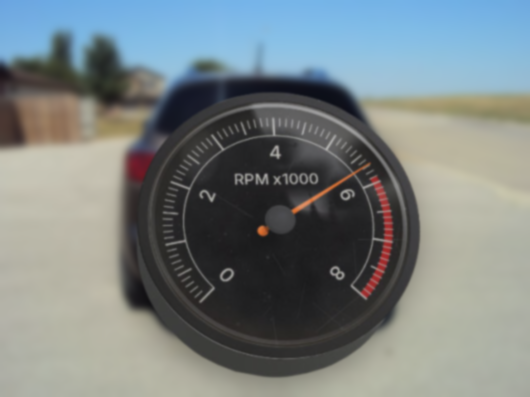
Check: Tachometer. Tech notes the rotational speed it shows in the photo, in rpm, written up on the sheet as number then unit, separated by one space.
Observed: 5700 rpm
